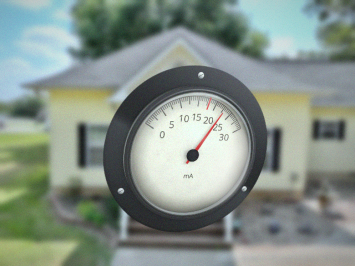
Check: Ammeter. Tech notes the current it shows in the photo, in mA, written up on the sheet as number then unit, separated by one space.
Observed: 22.5 mA
